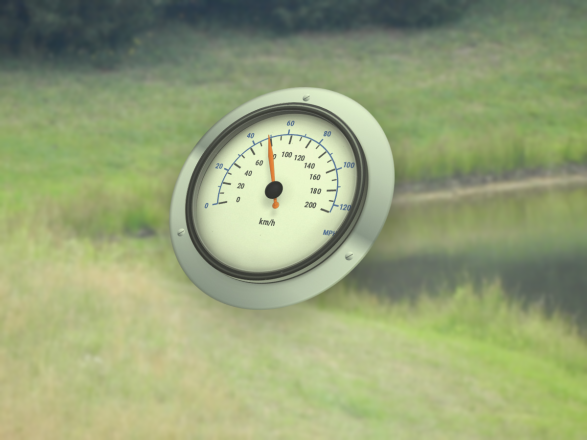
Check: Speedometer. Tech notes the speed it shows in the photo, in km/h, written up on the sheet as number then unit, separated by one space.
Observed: 80 km/h
